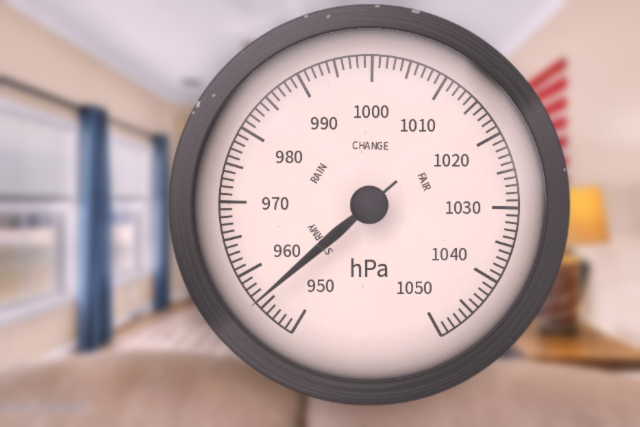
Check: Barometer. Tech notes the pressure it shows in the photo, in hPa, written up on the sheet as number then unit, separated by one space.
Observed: 956 hPa
